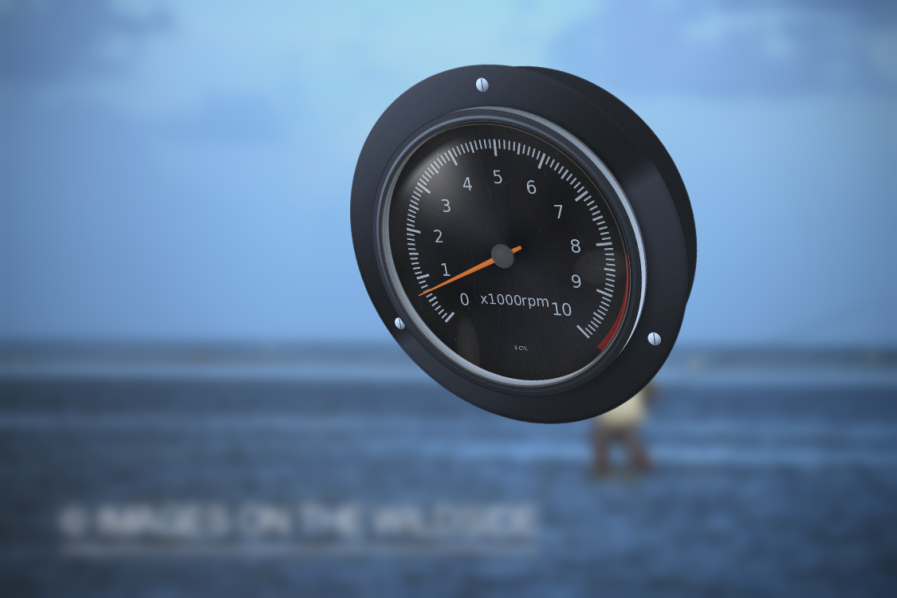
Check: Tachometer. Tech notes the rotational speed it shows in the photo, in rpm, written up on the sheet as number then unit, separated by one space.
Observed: 700 rpm
